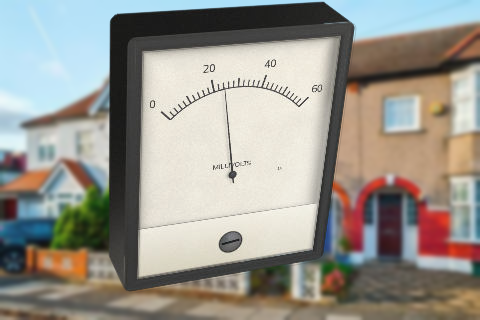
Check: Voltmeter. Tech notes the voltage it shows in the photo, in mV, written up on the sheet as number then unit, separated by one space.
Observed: 24 mV
